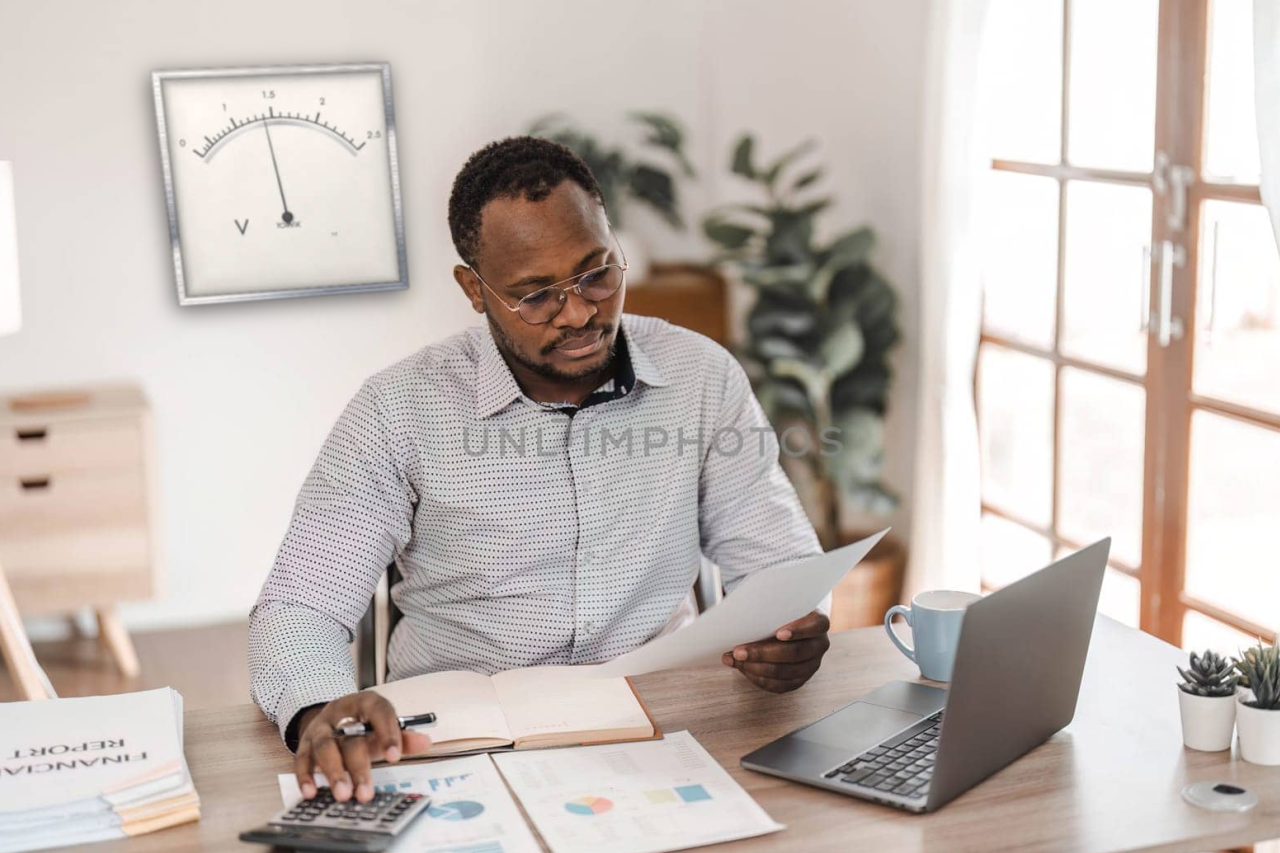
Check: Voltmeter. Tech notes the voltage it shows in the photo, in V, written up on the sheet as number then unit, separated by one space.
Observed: 1.4 V
